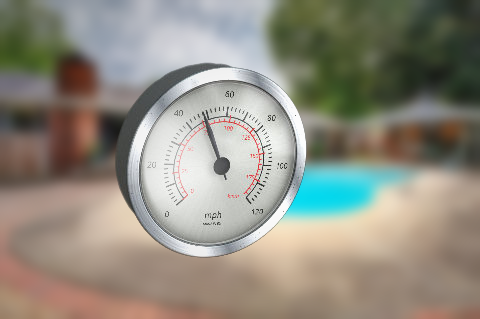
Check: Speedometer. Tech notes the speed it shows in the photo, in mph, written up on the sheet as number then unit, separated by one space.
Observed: 48 mph
